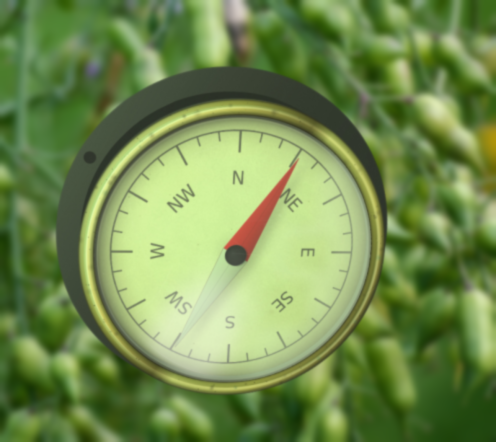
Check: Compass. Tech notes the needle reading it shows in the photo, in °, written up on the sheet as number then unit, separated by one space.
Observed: 30 °
